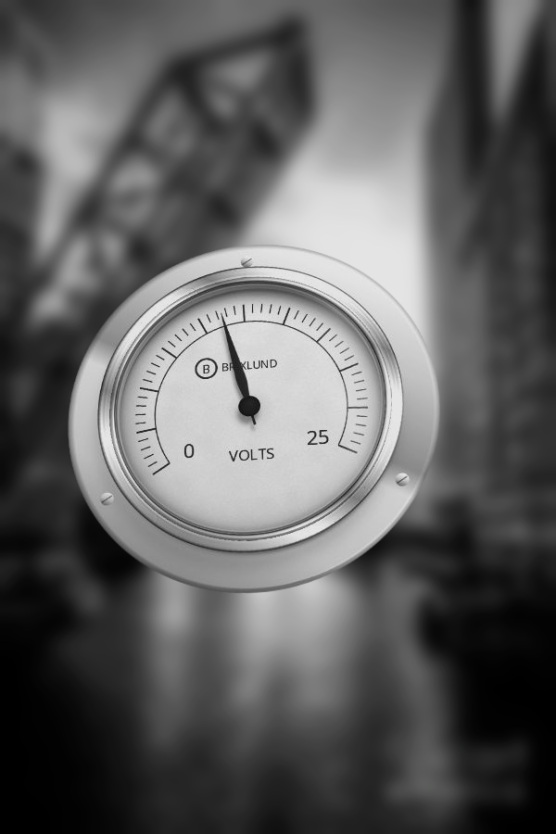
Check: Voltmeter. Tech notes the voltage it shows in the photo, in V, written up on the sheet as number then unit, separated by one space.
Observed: 11.25 V
